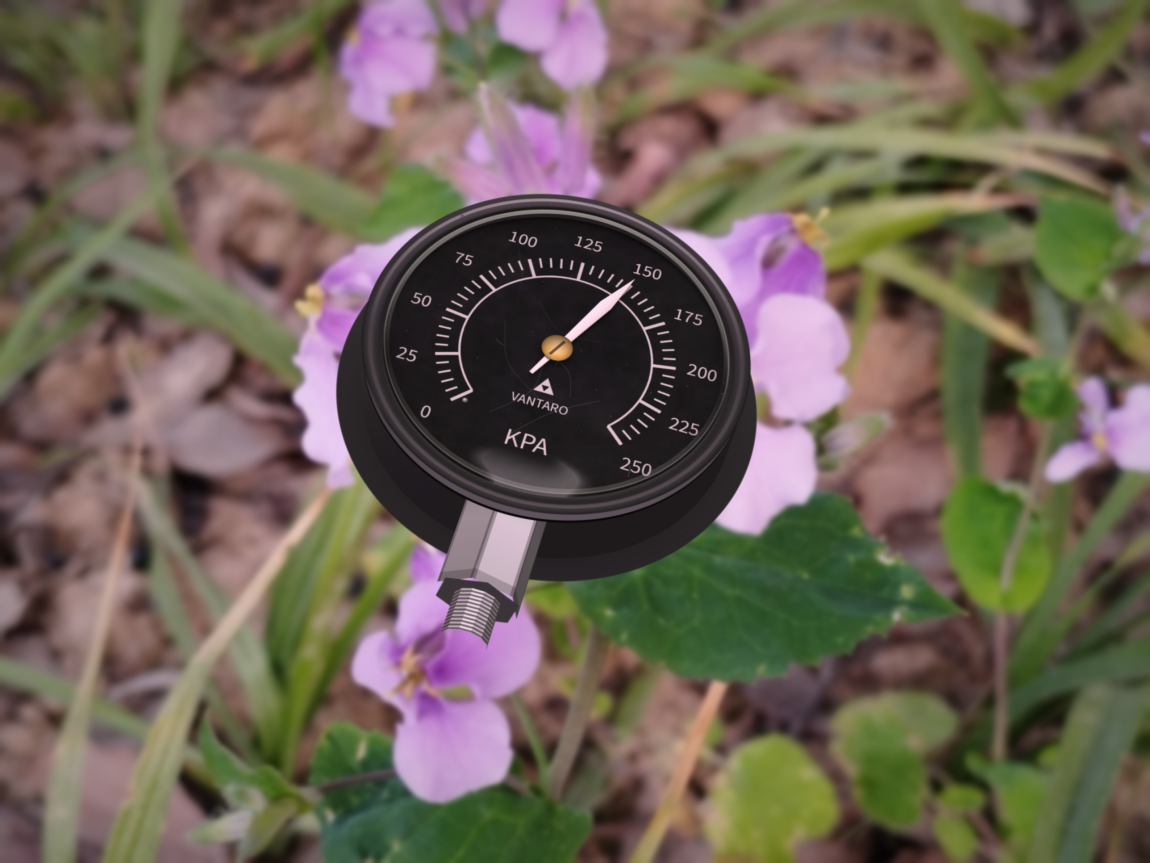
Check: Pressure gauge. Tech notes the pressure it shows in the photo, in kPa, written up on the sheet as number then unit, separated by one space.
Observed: 150 kPa
